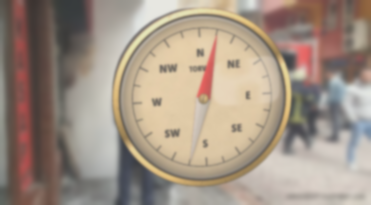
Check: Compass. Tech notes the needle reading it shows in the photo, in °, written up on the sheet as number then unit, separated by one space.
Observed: 15 °
